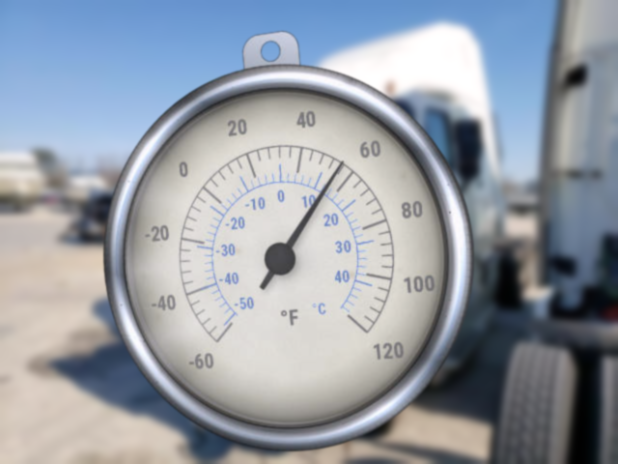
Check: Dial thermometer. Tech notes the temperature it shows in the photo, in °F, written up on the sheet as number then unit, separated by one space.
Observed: 56 °F
